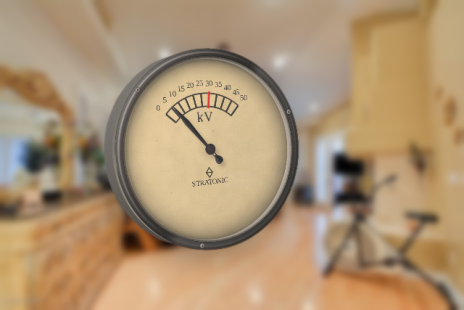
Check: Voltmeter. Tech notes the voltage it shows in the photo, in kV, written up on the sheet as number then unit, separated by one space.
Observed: 5 kV
